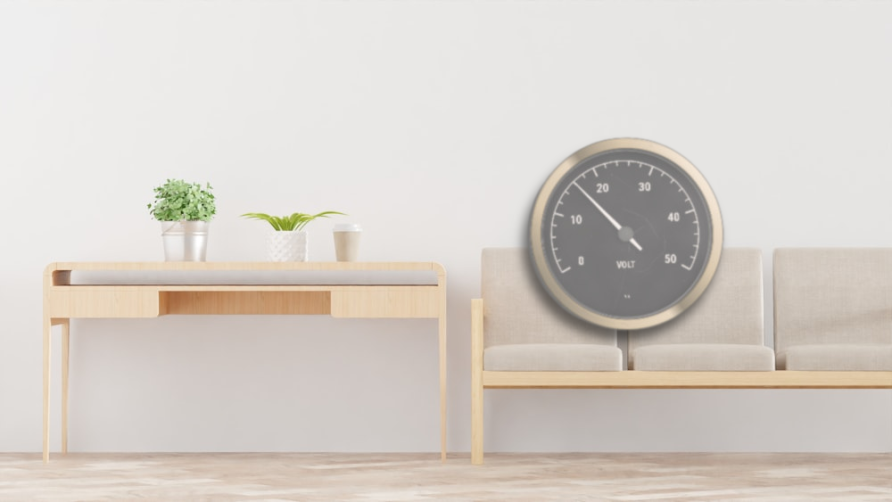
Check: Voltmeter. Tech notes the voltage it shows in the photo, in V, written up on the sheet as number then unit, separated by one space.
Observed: 16 V
